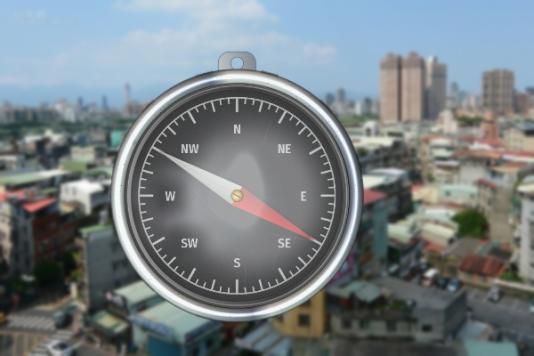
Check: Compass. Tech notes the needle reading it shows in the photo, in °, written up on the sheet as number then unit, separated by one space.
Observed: 120 °
